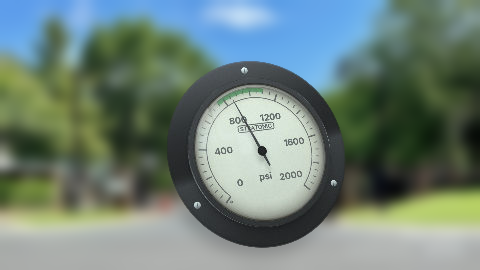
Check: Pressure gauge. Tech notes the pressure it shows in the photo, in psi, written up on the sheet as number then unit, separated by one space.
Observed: 850 psi
